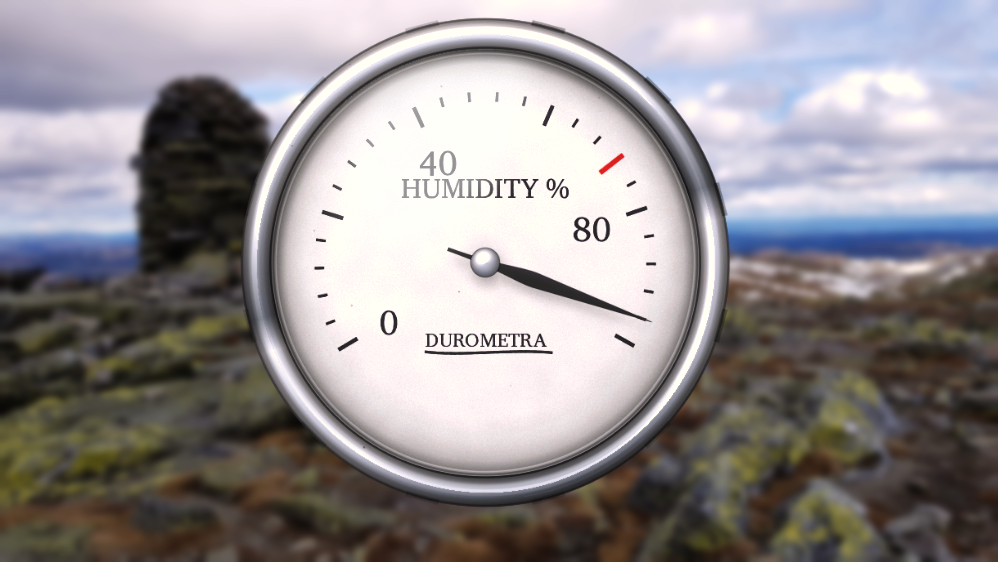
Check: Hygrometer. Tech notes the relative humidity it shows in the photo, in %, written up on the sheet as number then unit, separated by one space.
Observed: 96 %
